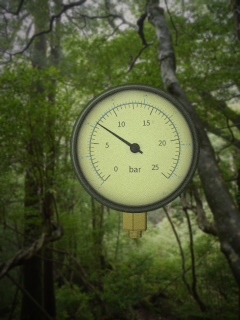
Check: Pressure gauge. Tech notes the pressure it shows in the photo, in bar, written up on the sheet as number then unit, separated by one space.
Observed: 7.5 bar
